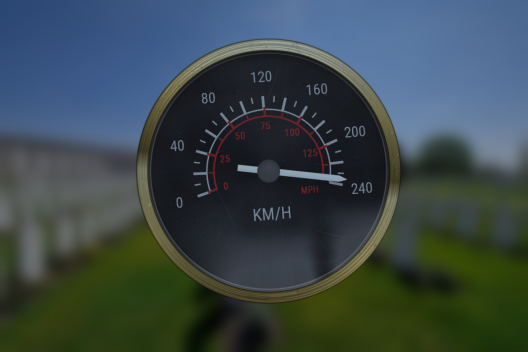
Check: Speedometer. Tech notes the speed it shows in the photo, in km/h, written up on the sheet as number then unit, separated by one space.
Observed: 235 km/h
